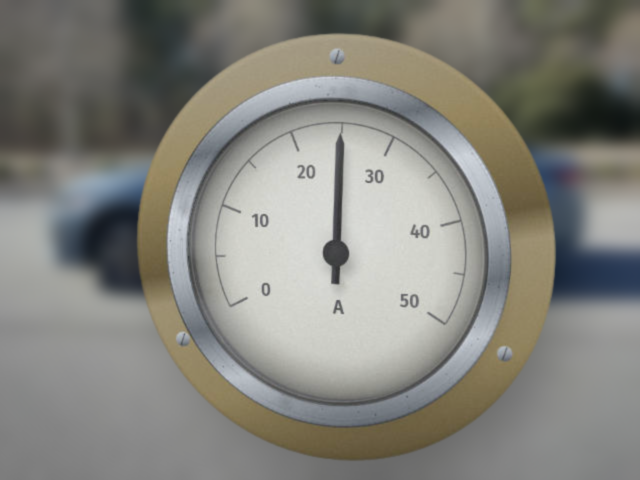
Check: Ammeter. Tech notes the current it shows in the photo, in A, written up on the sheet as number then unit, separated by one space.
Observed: 25 A
